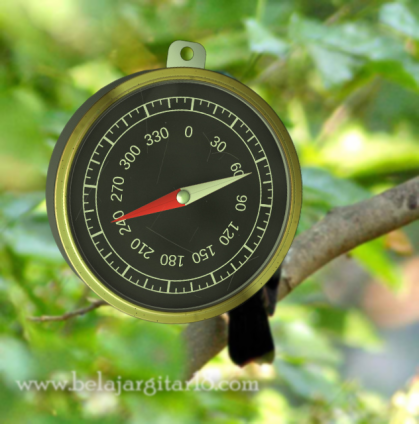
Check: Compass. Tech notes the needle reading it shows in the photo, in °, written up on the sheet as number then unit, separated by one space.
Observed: 245 °
